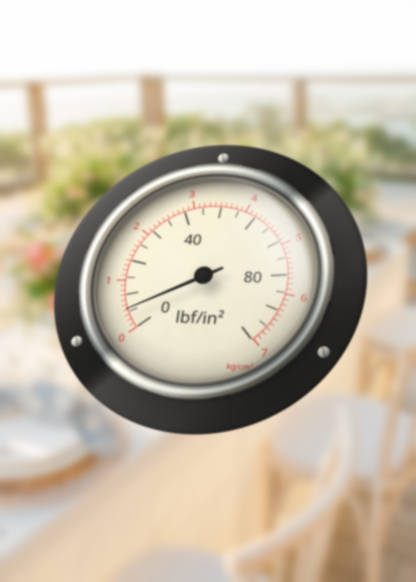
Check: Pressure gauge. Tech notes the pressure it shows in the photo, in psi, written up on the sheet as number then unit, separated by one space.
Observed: 5 psi
